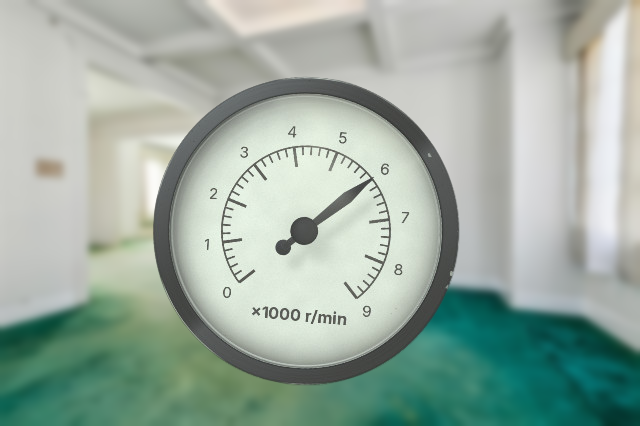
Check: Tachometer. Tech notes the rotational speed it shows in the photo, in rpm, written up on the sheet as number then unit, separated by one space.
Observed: 6000 rpm
